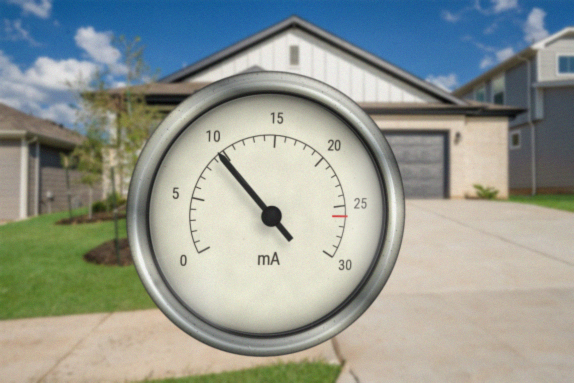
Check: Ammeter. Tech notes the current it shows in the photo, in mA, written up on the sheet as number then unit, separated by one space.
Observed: 9.5 mA
